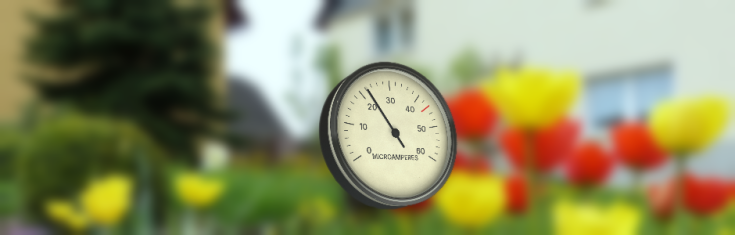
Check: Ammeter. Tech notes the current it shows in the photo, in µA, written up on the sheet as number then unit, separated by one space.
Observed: 22 µA
